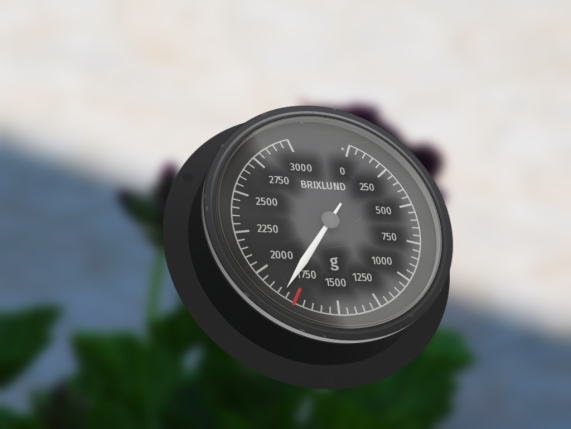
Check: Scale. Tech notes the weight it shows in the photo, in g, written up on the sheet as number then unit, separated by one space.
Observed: 1825 g
